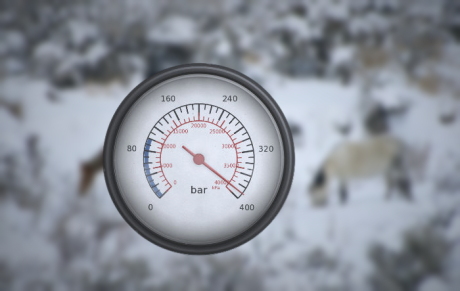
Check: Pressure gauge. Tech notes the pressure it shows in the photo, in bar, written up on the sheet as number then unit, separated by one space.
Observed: 390 bar
